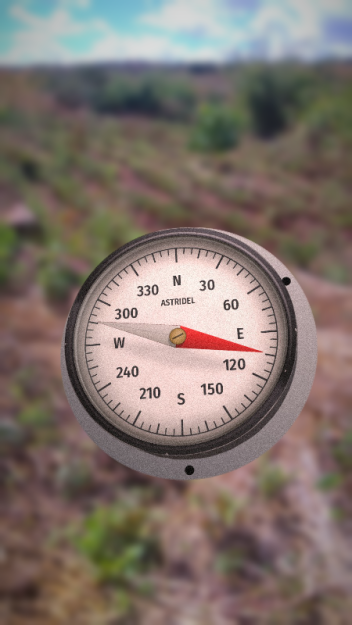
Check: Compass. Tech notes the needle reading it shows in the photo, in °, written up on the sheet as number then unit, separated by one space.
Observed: 105 °
